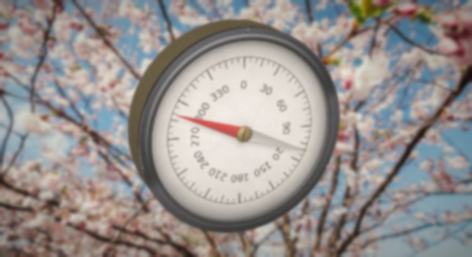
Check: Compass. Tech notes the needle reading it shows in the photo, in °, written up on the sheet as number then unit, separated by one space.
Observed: 290 °
